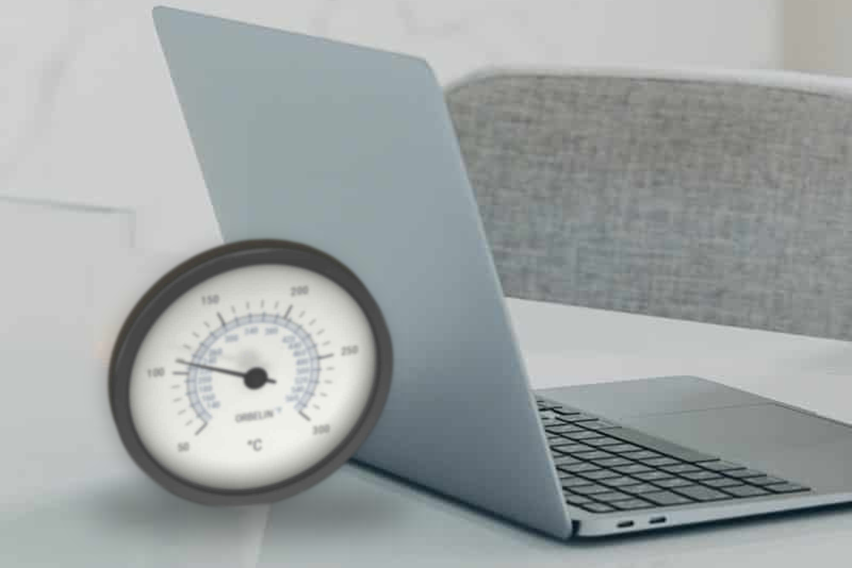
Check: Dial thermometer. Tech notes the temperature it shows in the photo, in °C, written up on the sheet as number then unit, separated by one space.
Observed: 110 °C
